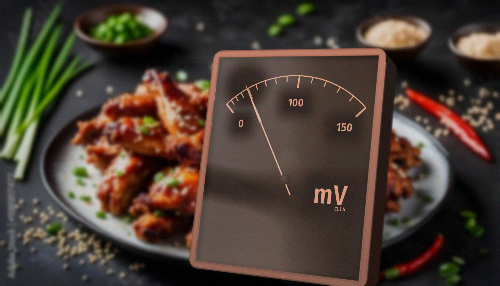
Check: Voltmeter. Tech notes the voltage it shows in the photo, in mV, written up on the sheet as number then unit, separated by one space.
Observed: 50 mV
